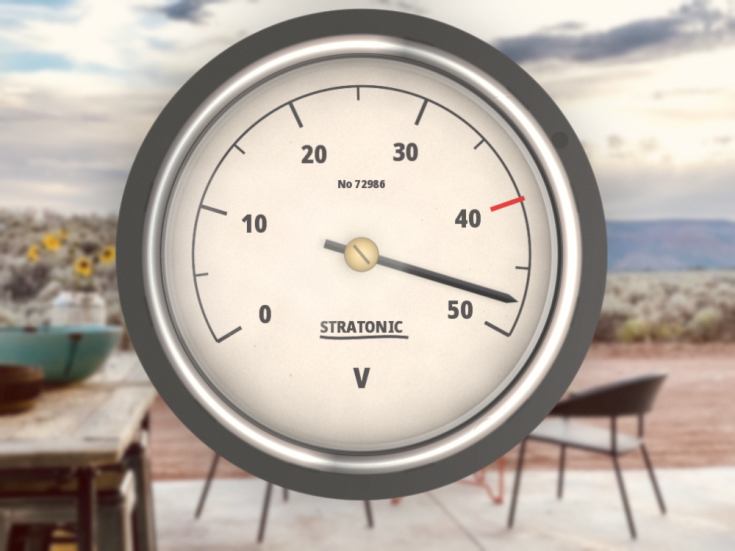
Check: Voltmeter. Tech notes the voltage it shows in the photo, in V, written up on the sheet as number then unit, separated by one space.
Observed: 47.5 V
